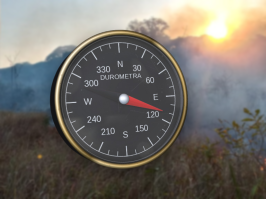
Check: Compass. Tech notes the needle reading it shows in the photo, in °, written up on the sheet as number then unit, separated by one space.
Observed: 110 °
